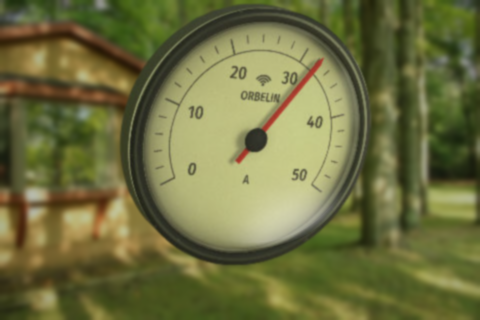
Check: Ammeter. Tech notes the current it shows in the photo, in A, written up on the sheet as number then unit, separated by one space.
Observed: 32 A
